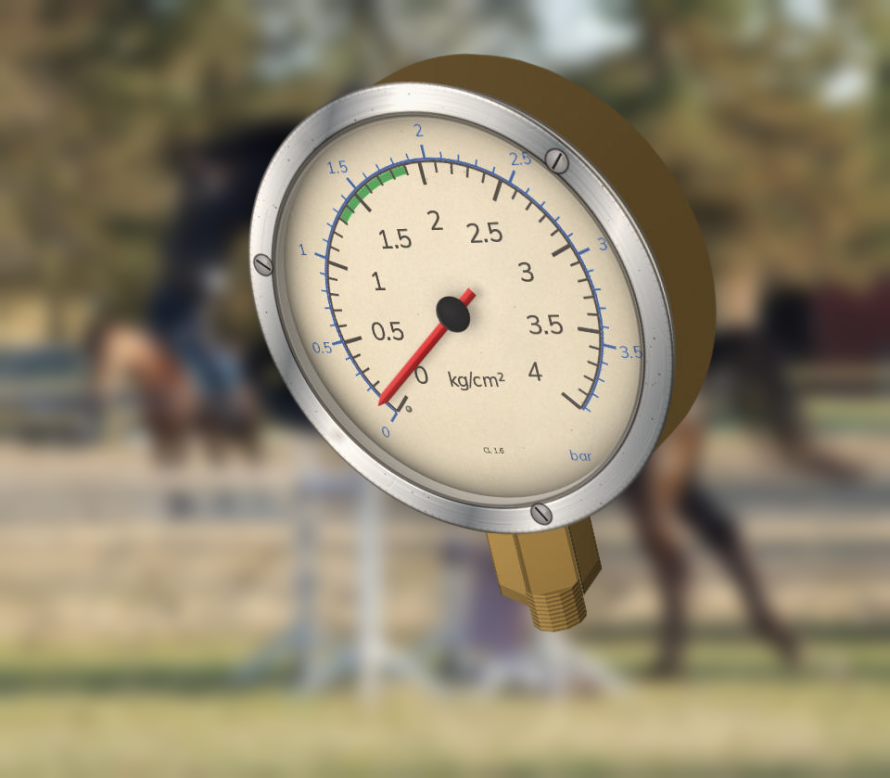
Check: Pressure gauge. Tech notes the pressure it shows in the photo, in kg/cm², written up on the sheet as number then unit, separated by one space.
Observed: 0.1 kg/cm²
